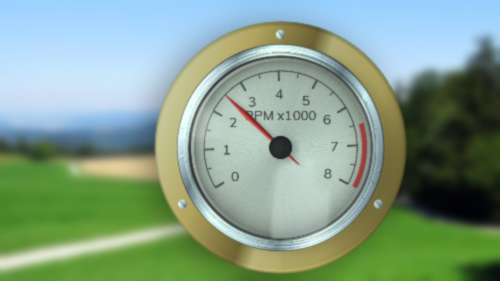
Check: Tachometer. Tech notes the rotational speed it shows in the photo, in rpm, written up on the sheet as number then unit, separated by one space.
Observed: 2500 rpm
